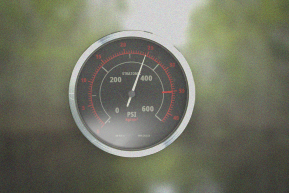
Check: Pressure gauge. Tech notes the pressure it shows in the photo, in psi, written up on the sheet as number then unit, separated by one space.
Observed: 350 psi
